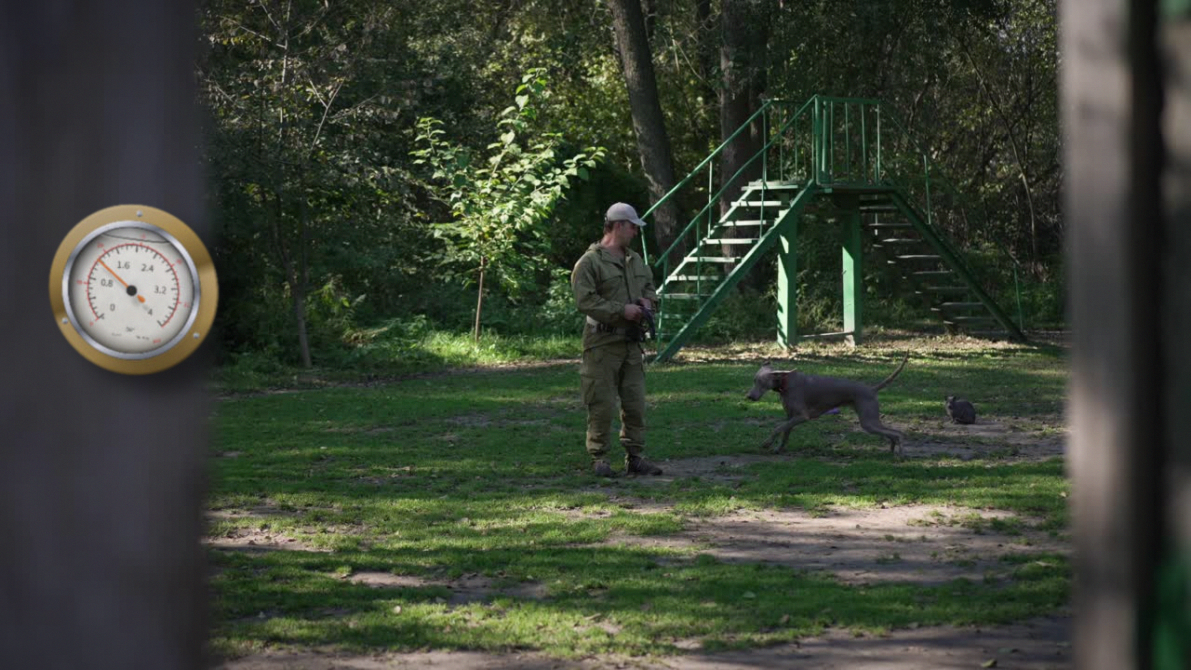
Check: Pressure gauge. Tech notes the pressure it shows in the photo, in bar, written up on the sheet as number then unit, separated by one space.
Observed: 1.2 bar
